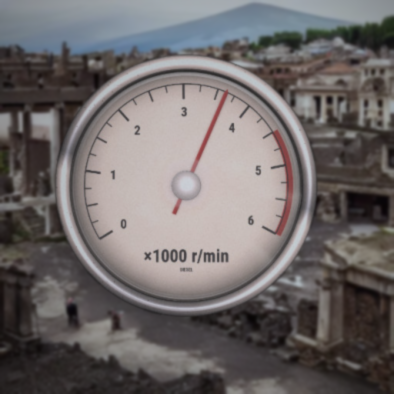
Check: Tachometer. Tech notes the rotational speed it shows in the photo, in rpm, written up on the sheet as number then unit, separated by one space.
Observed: 3625 rpm
